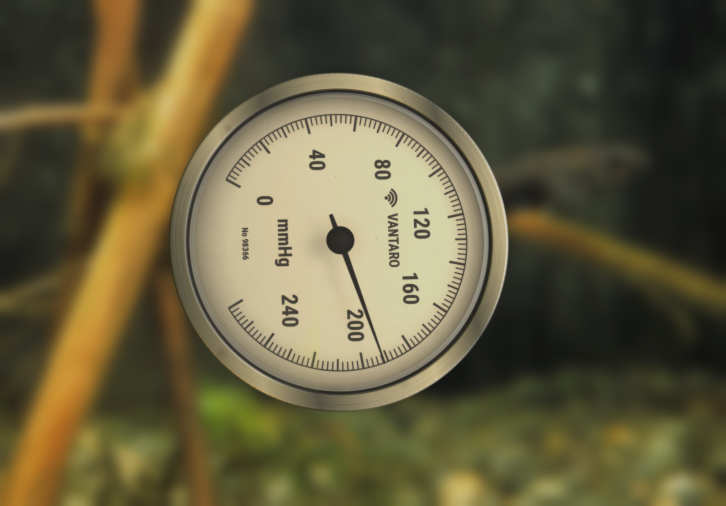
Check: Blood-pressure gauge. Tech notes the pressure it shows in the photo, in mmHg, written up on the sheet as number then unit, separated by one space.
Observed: 192 mmHg
